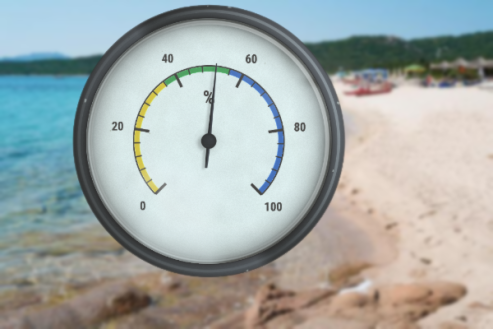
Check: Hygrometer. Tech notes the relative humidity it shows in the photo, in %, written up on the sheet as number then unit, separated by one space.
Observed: 52 %
